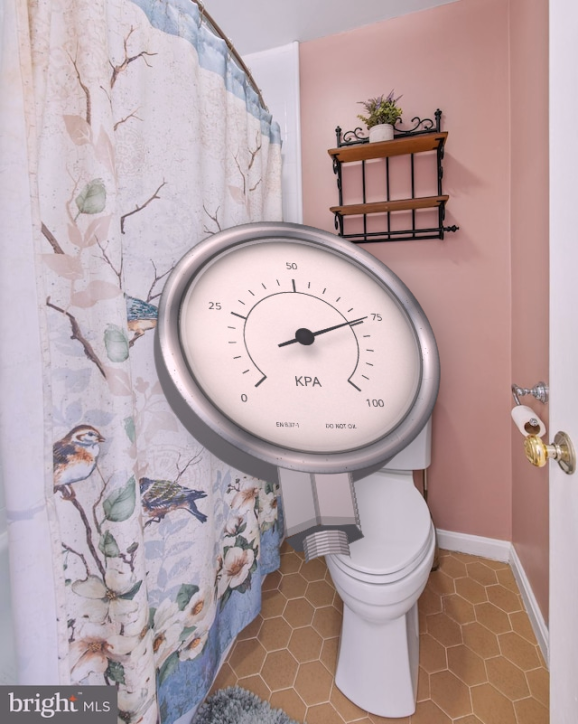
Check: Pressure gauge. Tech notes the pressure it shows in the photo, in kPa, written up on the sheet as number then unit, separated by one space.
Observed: 75 kPa
